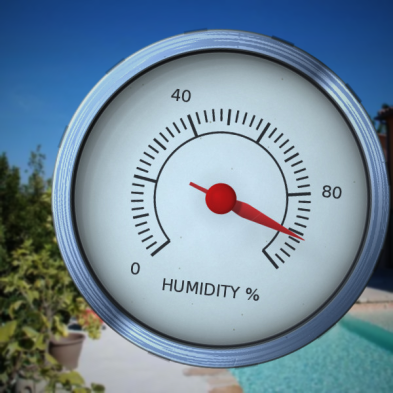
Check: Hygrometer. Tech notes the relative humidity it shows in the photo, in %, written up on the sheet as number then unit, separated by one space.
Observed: 91 %
